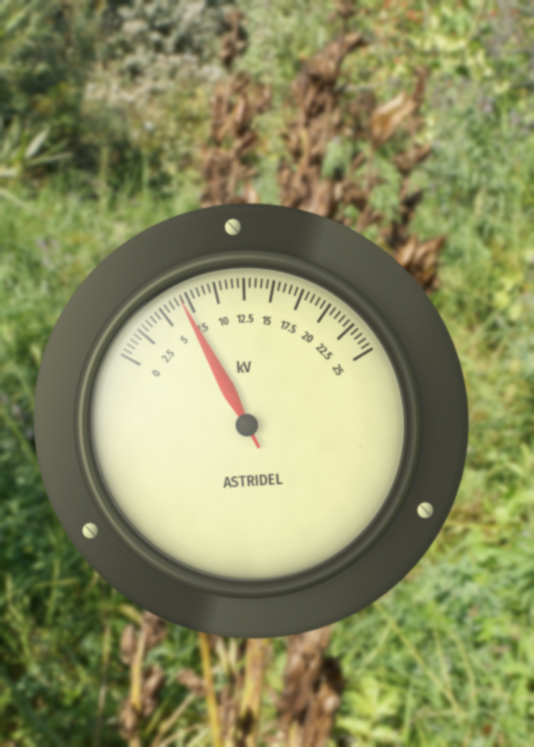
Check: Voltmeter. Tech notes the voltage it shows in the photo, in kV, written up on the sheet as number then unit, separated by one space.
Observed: 7 kV
